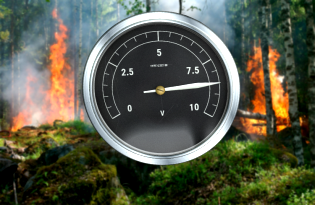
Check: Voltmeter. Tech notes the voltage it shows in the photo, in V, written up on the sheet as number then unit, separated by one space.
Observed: 8.5 V
